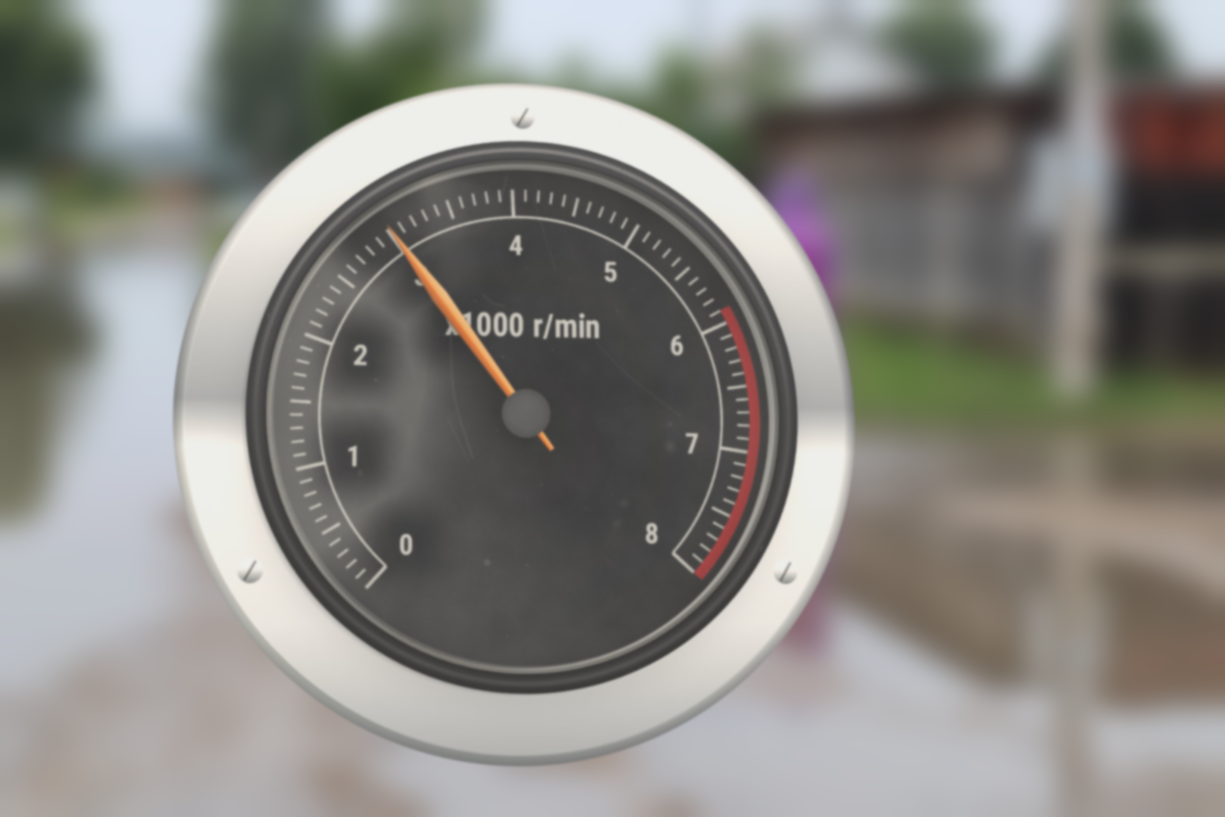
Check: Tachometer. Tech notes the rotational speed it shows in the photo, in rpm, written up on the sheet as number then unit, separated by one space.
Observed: 3000 rpm
